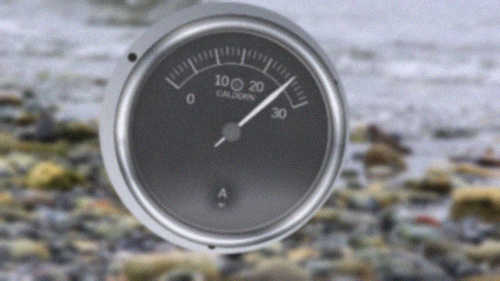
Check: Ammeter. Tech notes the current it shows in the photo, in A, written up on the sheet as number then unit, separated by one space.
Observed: 25 A
